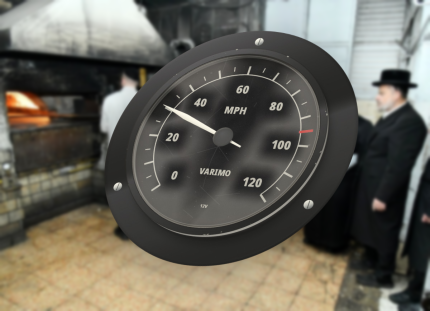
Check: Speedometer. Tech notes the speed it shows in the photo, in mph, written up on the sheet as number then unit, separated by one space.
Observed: 30 mph
